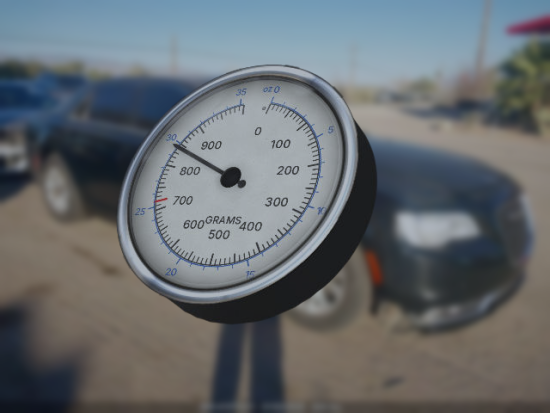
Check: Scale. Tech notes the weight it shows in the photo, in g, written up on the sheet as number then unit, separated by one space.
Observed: 840 g
